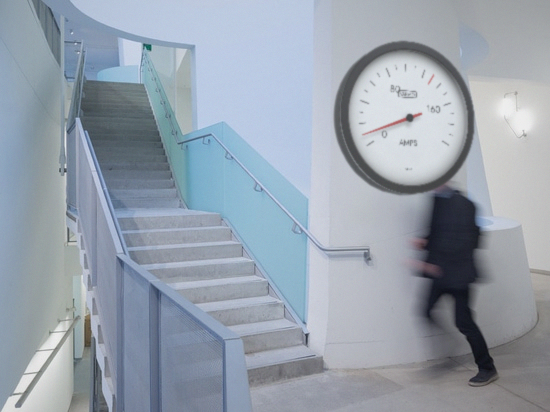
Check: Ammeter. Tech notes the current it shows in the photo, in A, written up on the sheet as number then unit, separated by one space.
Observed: 10 A
